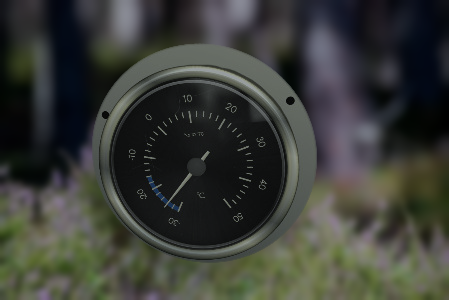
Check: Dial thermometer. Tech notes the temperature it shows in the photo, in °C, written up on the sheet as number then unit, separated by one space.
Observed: -26 °C
